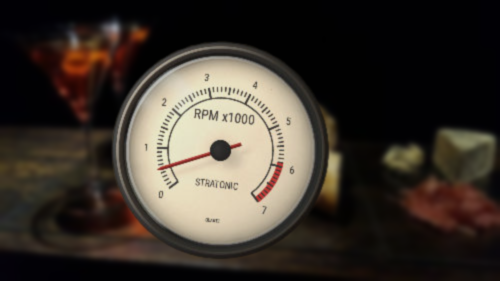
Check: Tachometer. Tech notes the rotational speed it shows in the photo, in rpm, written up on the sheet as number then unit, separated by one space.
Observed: 500 rpm
